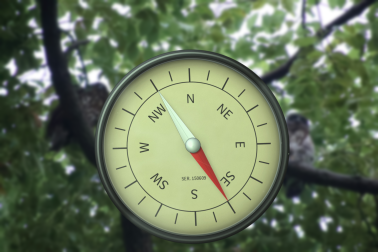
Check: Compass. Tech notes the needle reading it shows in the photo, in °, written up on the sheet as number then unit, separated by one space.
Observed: 150 °
